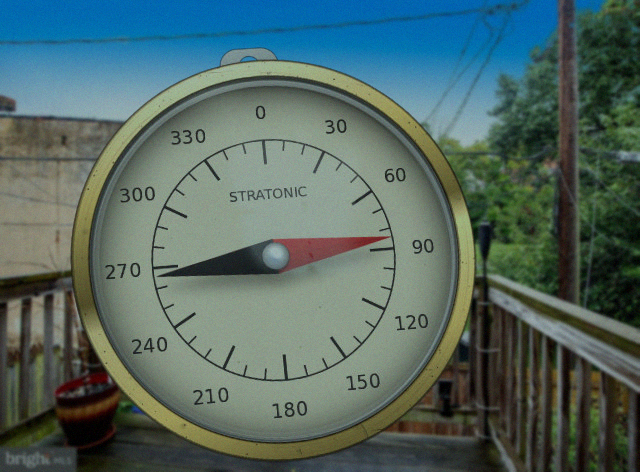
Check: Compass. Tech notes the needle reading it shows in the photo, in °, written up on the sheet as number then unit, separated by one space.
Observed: 85 °
